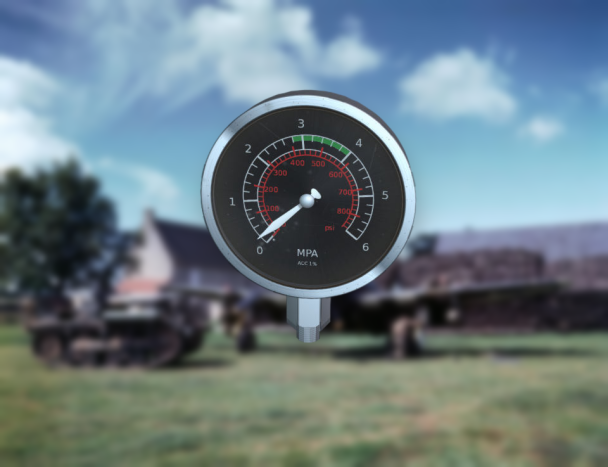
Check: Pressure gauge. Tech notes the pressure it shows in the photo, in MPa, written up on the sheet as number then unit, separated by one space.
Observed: 0.2 MPa
